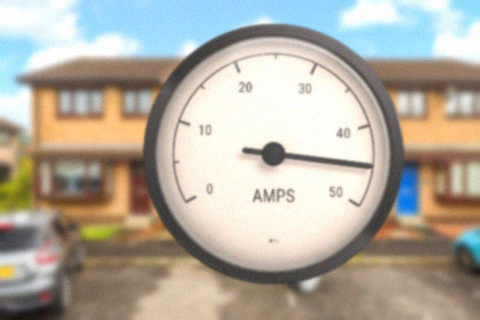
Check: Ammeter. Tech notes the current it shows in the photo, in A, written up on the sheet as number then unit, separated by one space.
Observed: 45 A
